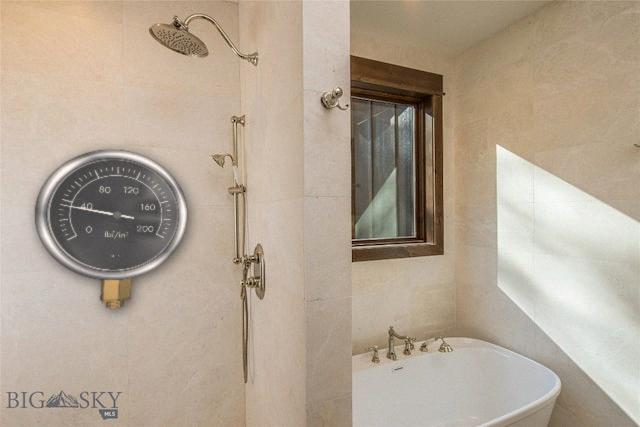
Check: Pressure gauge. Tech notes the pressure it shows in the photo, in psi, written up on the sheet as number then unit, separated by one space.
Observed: 35 psi
